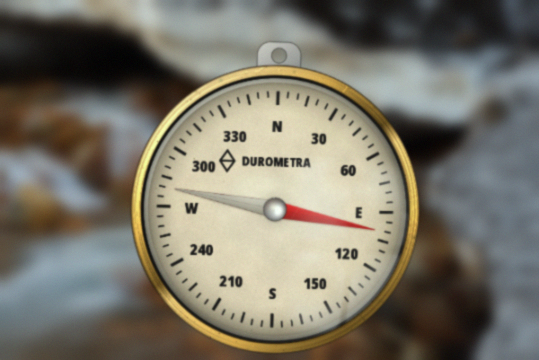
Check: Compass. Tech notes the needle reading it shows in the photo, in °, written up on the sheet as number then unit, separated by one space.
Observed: 100 °
